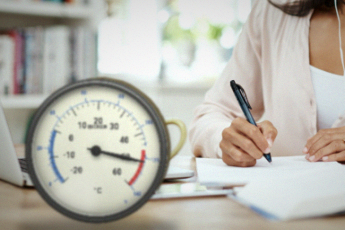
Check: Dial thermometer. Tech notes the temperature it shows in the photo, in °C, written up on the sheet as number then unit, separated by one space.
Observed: 50 °C
